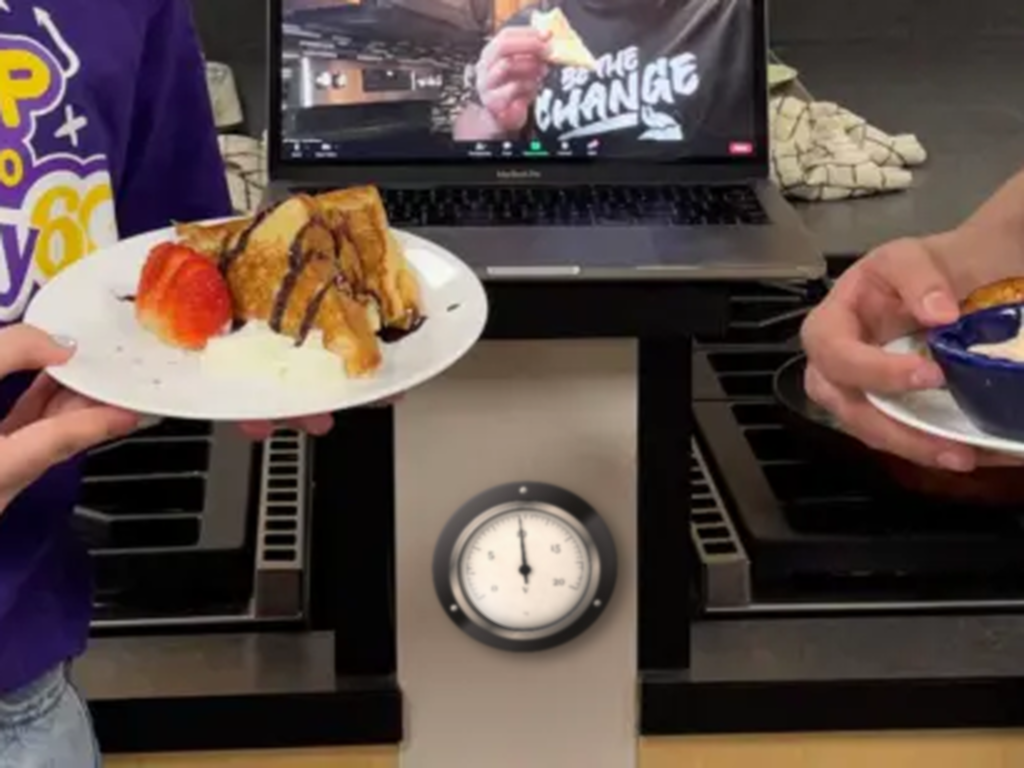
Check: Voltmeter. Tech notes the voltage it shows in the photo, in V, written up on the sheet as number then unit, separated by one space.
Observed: 10 V
